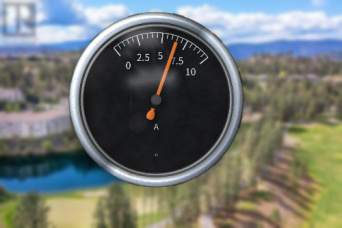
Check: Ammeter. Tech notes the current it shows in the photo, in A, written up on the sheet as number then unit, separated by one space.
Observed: 6.5 A
